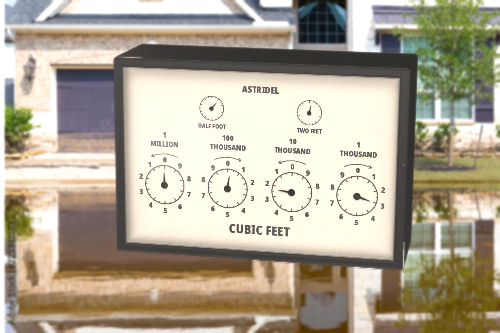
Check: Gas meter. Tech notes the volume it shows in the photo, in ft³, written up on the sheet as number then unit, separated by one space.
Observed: 2300 ft³
